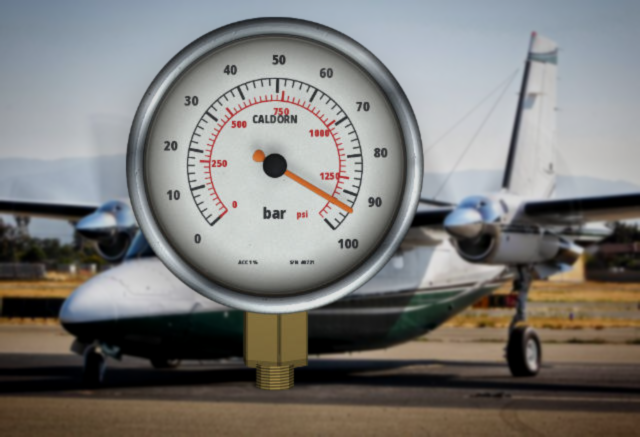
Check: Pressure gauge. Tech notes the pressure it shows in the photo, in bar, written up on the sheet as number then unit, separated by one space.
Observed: 94 bar
